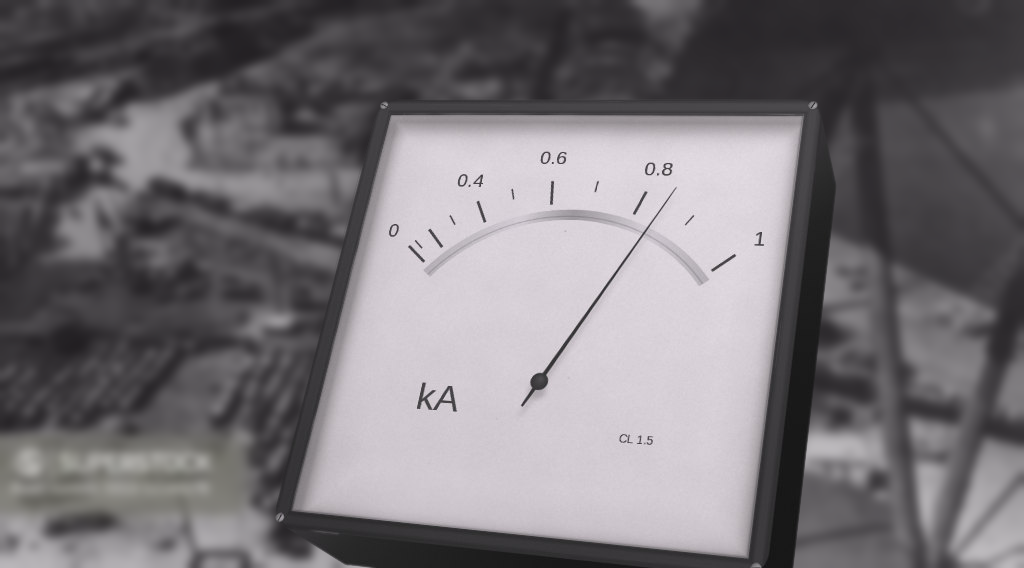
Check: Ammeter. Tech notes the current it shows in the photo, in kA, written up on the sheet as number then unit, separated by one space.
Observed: 0.85 kA
